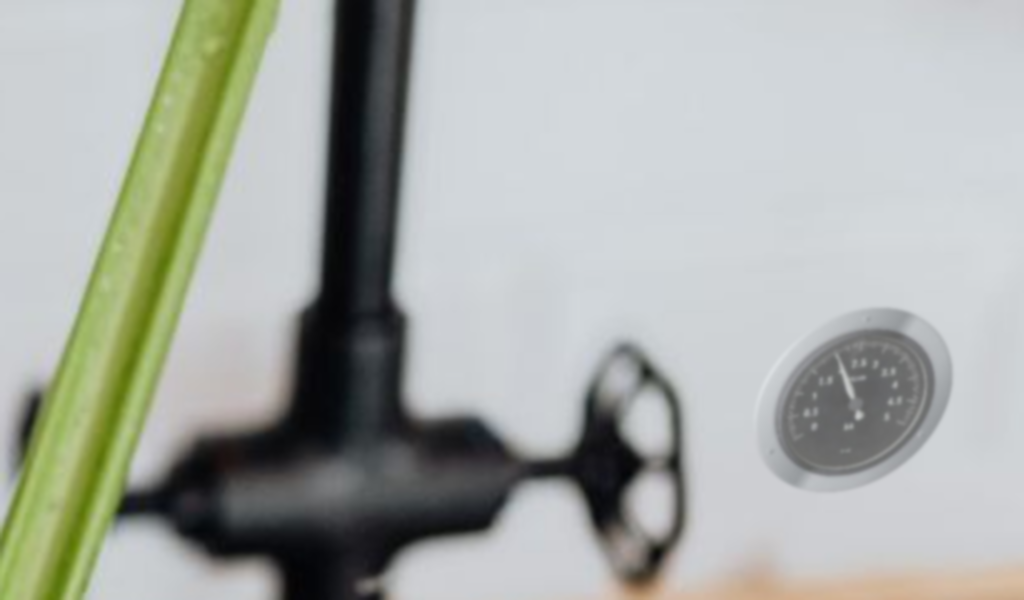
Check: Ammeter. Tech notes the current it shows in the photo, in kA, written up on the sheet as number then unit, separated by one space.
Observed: 2 kA
